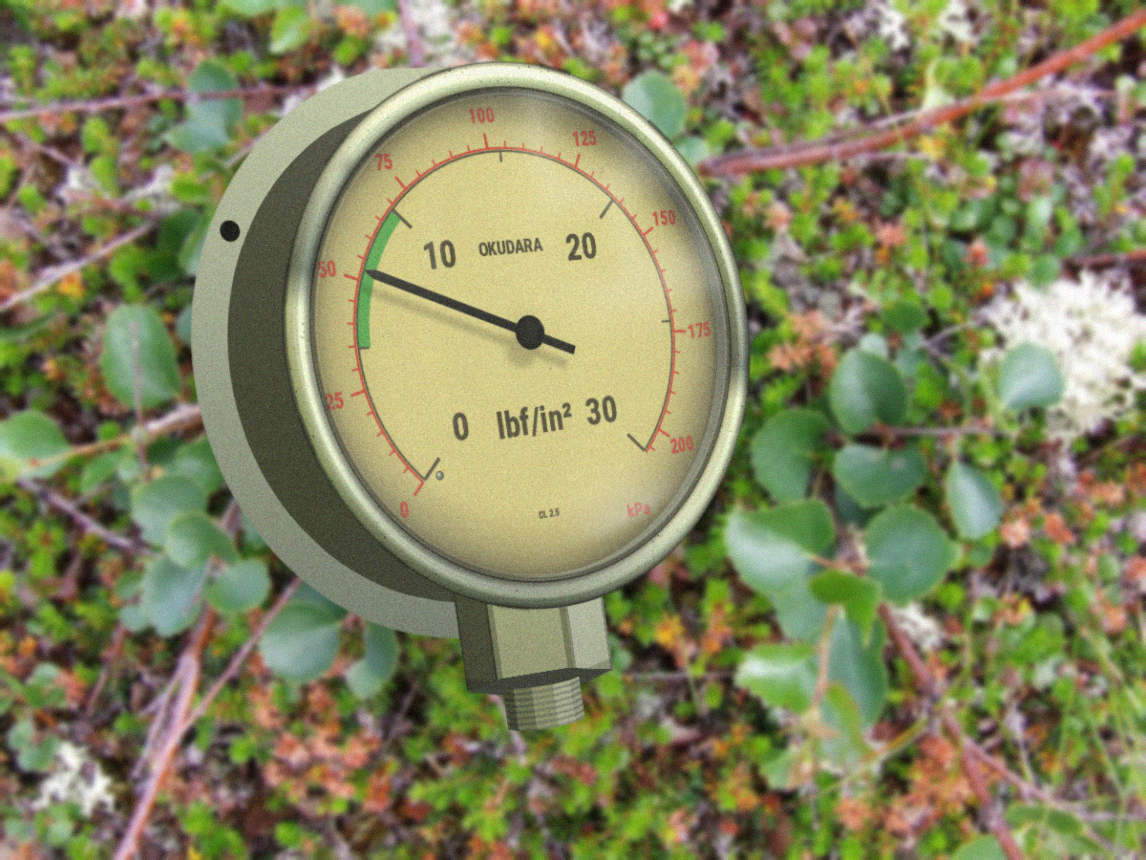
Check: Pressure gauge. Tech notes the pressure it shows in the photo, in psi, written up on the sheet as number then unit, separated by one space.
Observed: 7.5 psi
